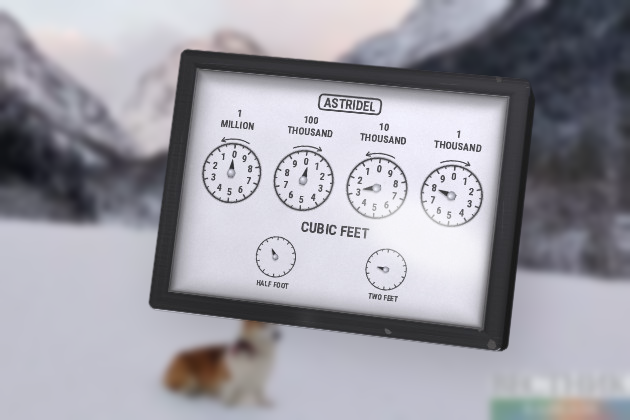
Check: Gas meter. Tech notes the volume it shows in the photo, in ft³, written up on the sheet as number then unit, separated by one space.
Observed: 2800 ft³
